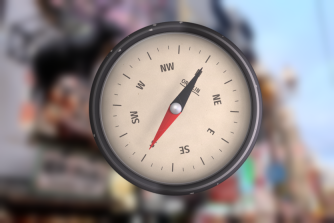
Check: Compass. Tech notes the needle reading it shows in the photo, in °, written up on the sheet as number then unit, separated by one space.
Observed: 180 °
